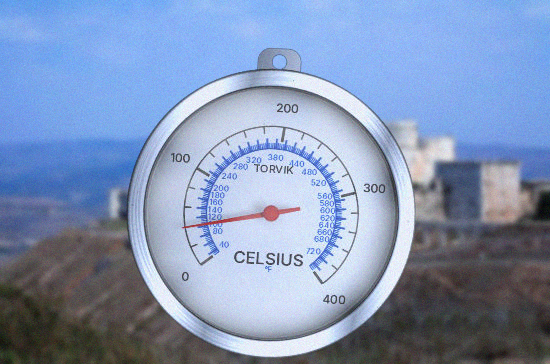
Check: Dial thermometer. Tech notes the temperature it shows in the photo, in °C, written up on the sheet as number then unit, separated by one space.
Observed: 40 °C
